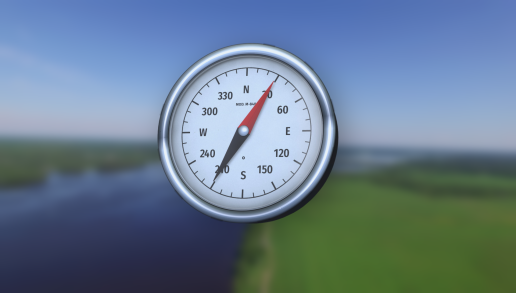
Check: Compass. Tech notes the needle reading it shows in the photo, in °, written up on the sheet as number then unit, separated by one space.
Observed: 30 °
